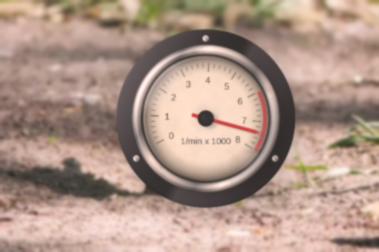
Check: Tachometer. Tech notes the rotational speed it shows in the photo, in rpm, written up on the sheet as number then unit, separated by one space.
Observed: 7400 rpm
